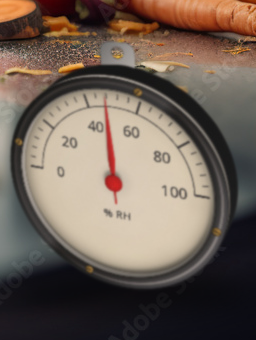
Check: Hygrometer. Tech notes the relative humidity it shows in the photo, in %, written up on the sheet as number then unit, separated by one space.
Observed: 48 %
